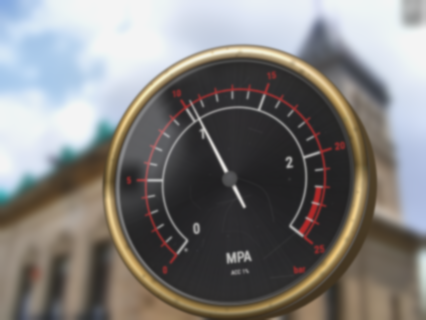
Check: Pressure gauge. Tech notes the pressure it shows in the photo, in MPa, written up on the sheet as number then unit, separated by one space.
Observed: 1.05 MPa
